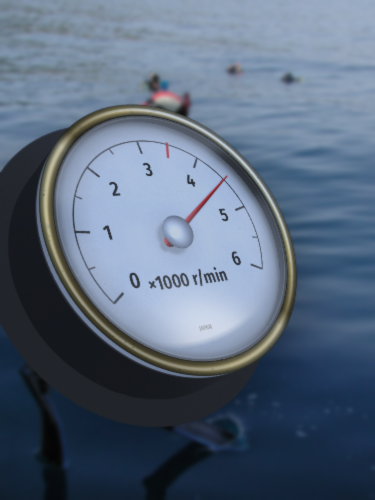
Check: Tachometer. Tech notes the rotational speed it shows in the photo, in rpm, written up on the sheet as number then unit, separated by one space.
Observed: 4500 rpm
